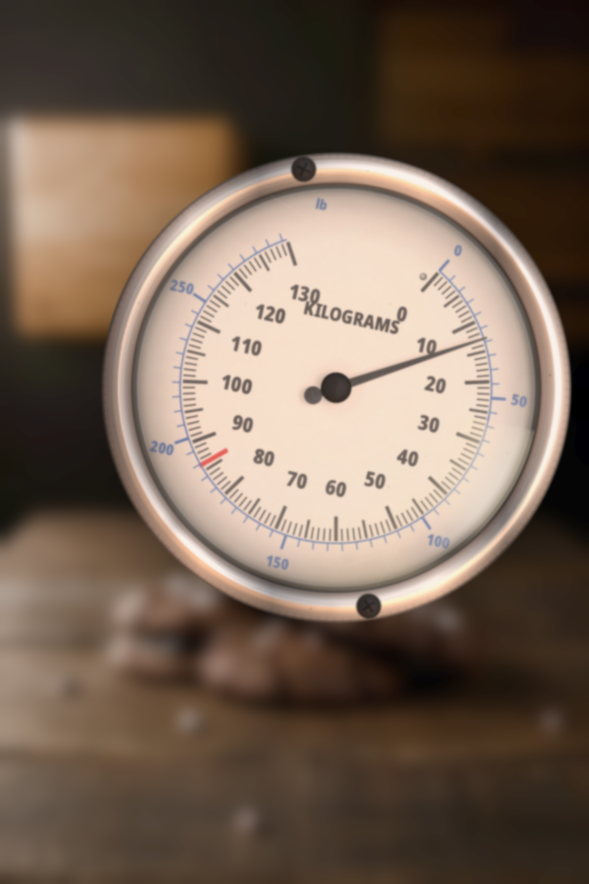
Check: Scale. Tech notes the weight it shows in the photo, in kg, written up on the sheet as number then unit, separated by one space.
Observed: 13 kg
